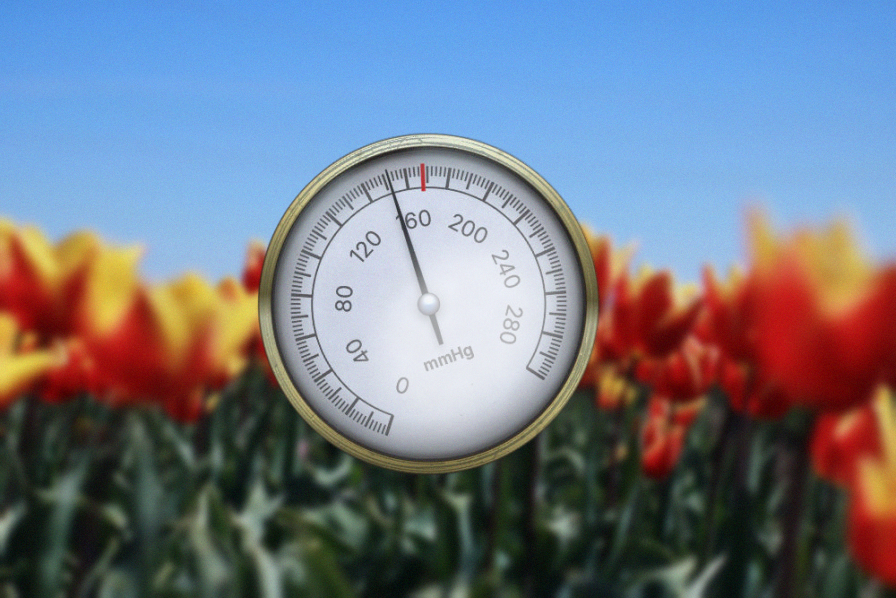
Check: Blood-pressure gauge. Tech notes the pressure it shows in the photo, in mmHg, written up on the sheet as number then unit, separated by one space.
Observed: 152 mmHg
